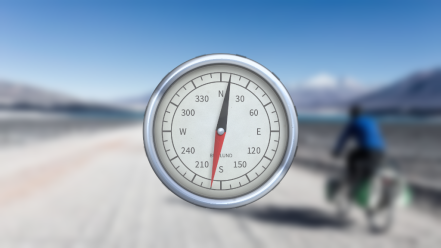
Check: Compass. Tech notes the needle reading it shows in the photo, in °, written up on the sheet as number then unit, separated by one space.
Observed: 190 °
